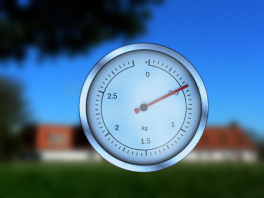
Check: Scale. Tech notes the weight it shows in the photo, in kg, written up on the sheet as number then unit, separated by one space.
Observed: 0.5 kg
